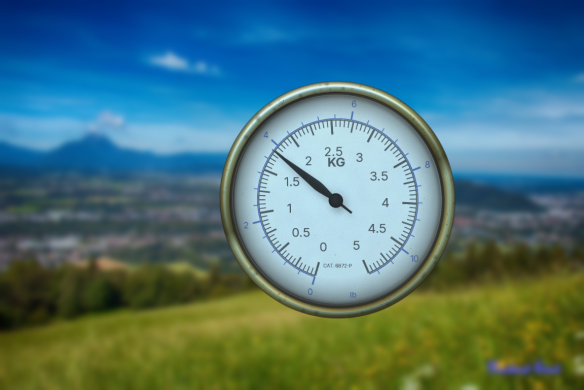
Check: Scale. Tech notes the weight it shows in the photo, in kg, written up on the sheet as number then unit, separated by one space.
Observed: 1.75 kg
